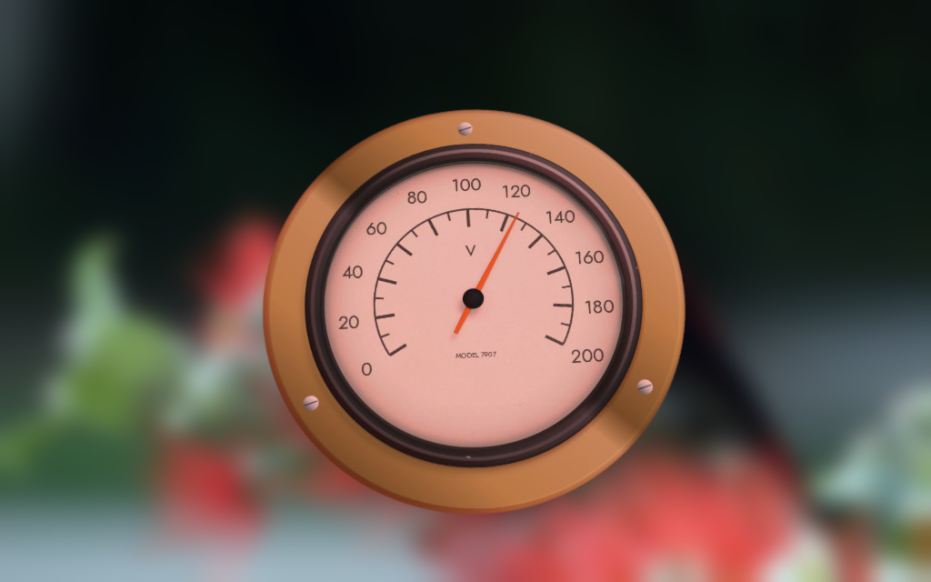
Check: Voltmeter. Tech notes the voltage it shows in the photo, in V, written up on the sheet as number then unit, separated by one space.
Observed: 125 V
